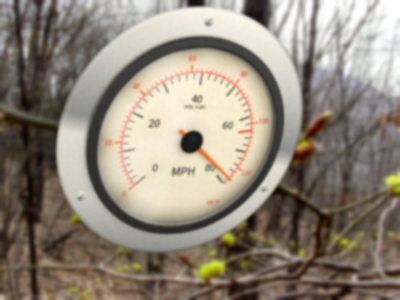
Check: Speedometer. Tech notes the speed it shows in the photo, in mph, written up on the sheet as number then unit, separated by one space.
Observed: 78 mph
